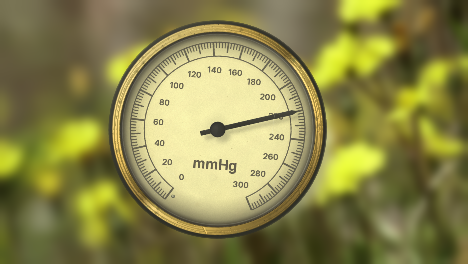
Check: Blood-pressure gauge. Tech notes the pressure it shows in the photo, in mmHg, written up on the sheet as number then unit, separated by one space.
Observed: 220 mmHg
